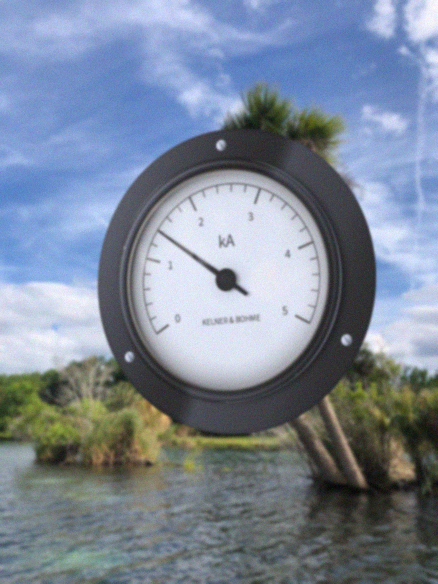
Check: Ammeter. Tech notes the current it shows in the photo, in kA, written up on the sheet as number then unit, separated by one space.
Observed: 1.4 kA
